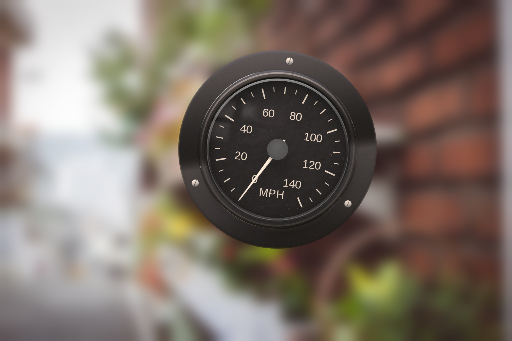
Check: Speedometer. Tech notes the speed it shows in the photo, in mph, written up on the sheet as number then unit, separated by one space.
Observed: 0 mph
